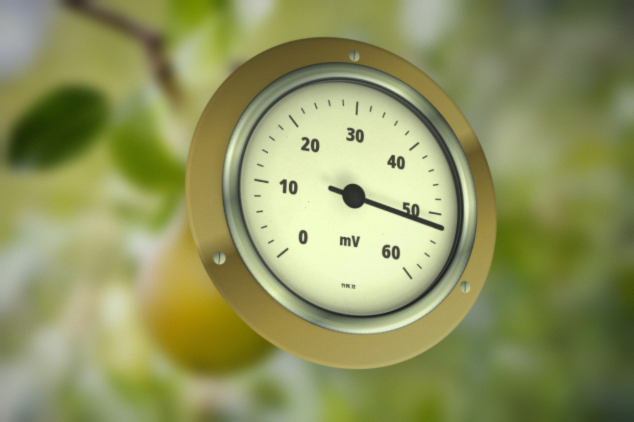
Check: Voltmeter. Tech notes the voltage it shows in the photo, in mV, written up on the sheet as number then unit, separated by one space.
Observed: 52 mV
